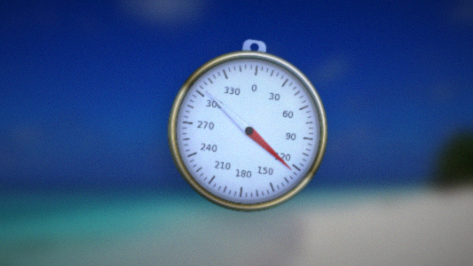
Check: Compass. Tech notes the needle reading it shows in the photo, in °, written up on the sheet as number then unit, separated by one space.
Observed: 125 °
